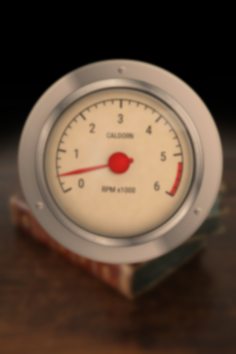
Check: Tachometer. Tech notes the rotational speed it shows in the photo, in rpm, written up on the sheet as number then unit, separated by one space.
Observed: 400 rpm
